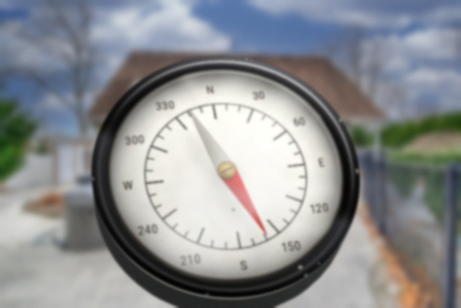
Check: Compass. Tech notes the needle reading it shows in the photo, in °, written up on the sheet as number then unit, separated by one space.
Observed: 160 °
